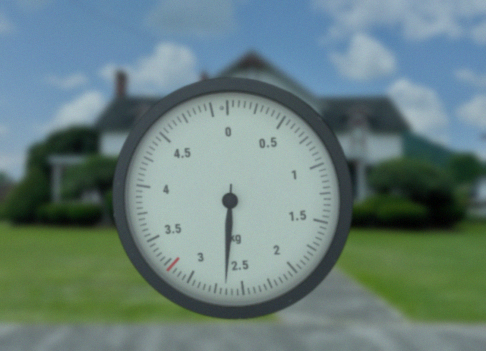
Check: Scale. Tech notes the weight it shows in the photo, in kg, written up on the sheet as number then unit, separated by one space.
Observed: 2.65 kg
